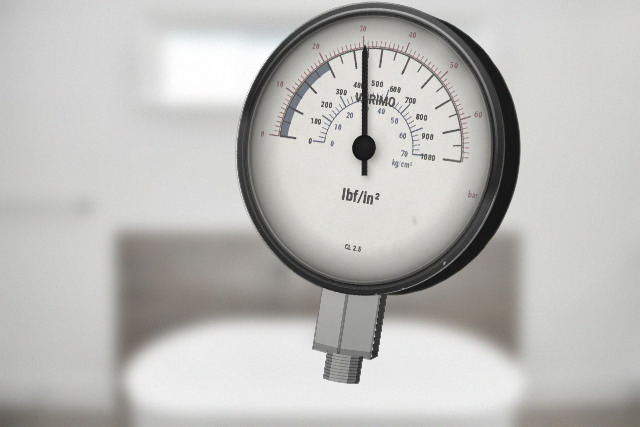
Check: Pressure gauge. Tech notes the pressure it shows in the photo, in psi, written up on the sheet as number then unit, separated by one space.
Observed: 450 psi
